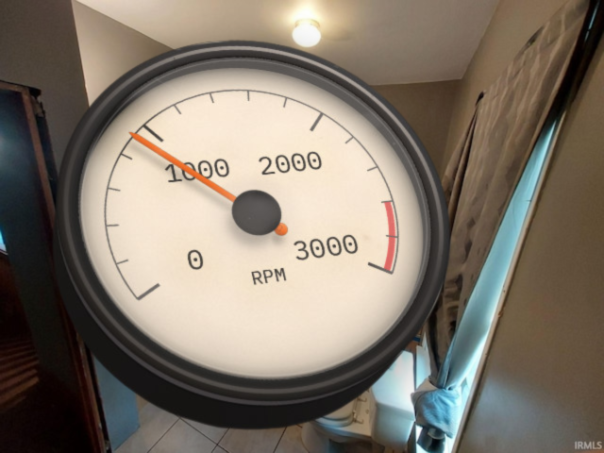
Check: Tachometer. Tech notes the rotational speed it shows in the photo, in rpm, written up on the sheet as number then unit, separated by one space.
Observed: 900 rpm
